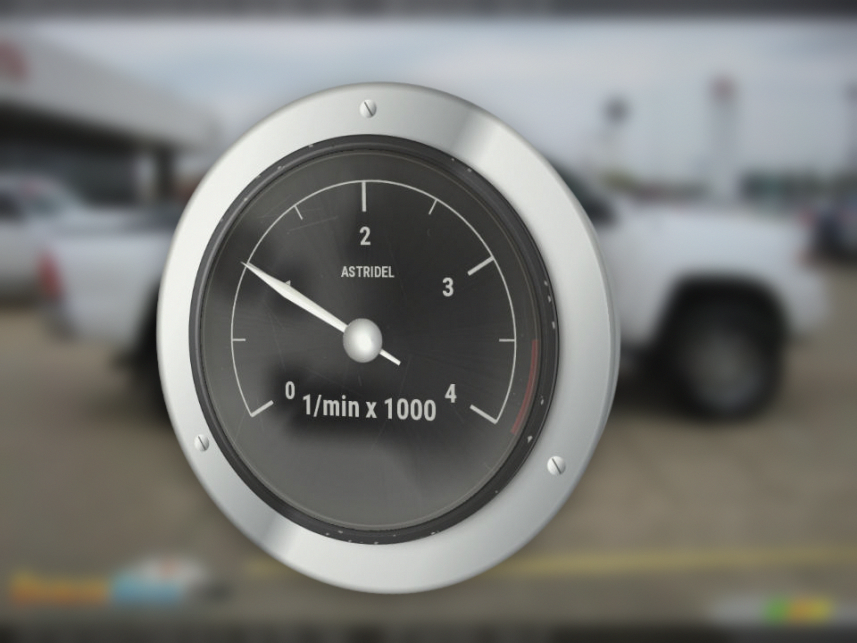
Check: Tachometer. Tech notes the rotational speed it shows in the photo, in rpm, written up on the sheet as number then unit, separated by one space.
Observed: 1000 rpm
